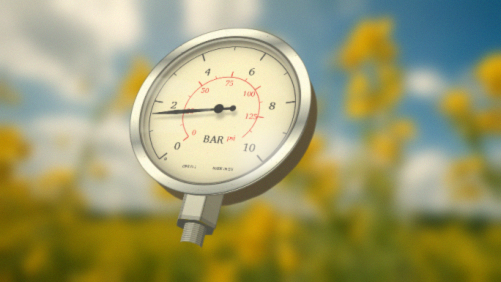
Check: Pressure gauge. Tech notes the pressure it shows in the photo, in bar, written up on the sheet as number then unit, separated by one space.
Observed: 1.5 bar
